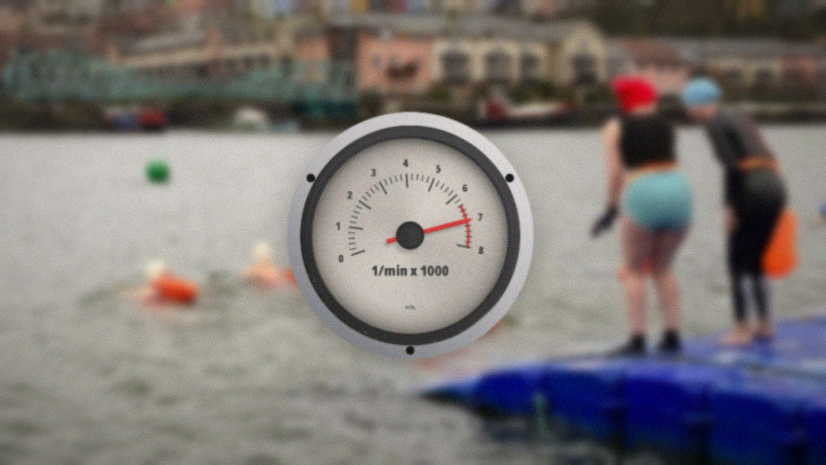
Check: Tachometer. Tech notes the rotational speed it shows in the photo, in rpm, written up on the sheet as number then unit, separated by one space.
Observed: 7000 rpm
